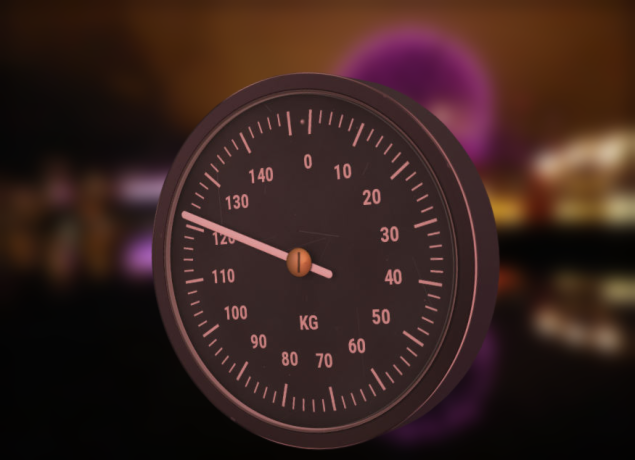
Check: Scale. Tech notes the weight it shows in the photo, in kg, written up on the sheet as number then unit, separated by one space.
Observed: 122 kg
